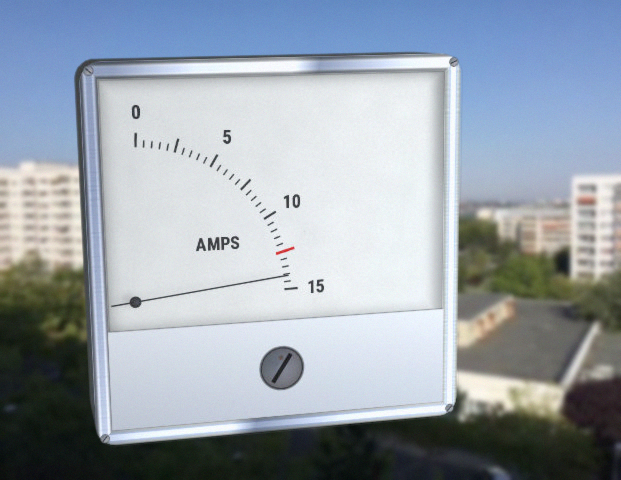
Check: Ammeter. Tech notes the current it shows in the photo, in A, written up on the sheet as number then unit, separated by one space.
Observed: 14 A
